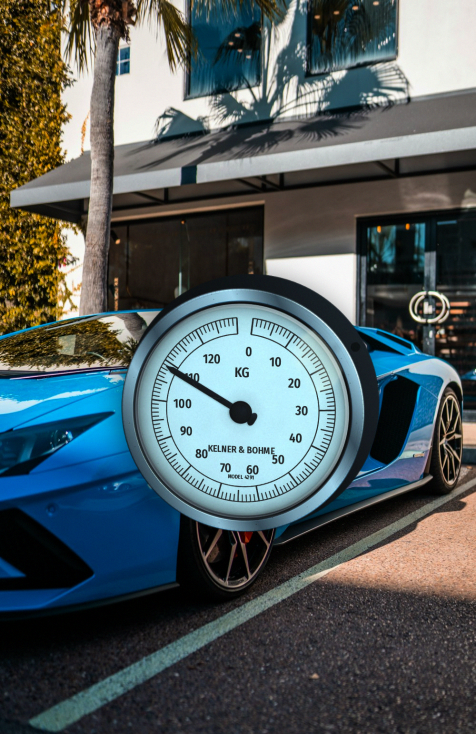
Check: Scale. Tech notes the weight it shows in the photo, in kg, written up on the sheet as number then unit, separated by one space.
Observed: 109 kg
